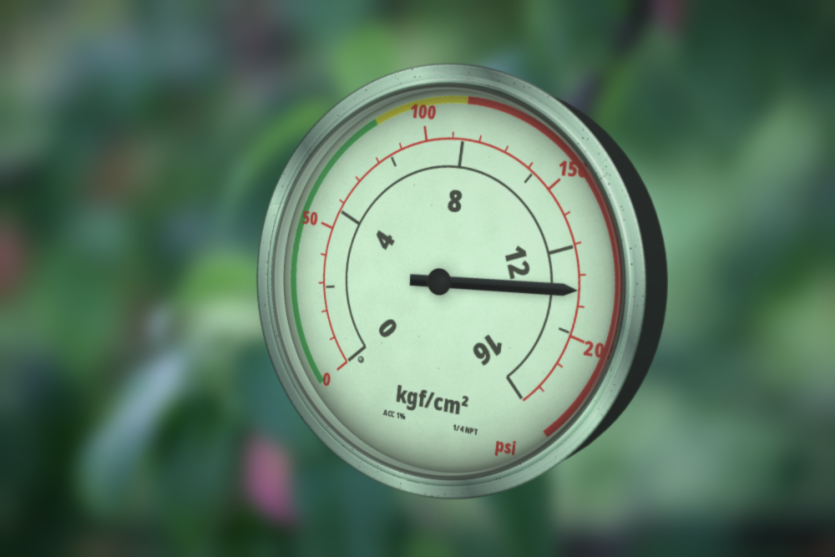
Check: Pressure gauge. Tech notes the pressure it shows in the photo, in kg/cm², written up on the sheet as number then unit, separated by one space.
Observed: 13 kg/cm²
